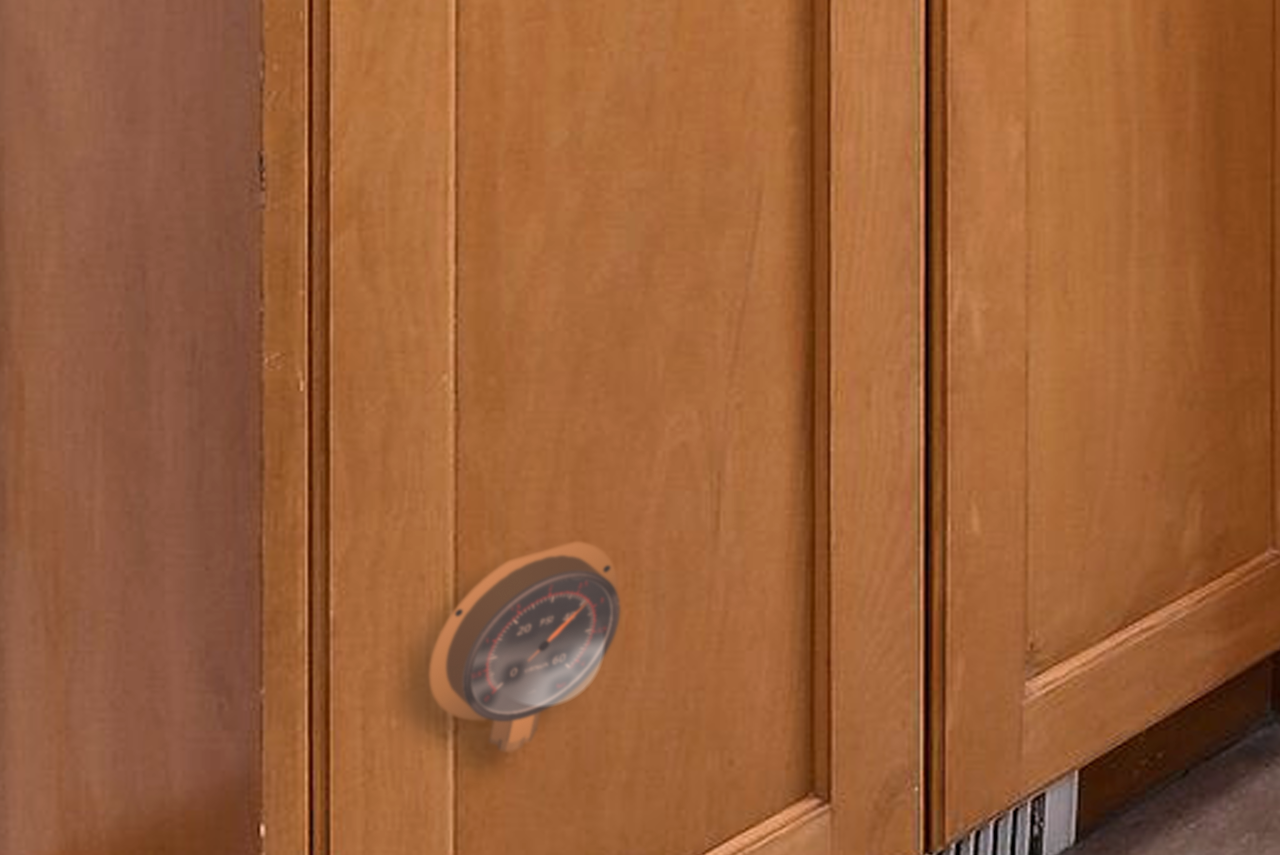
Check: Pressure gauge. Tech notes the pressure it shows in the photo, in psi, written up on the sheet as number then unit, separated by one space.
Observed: 40 psi
